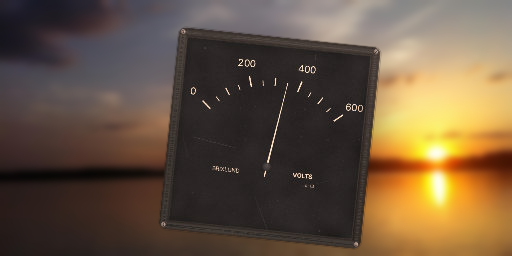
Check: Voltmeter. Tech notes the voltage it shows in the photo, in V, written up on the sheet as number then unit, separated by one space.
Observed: 350 V
